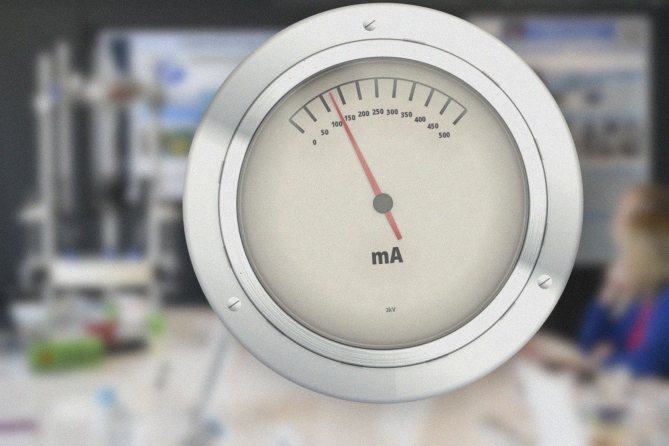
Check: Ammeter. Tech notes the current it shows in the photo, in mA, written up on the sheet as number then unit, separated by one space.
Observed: 125 mA
